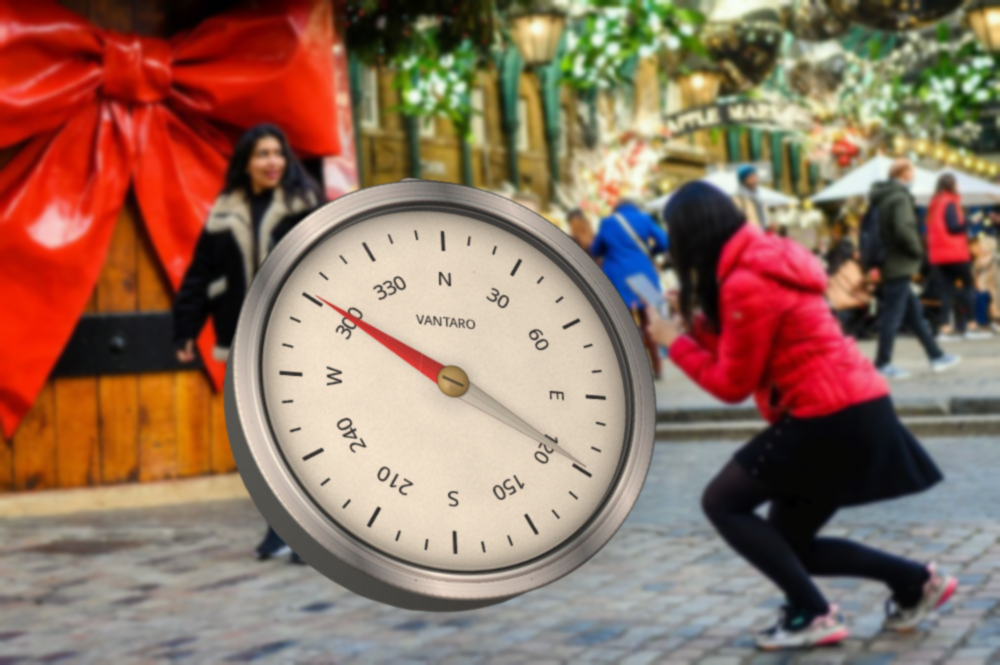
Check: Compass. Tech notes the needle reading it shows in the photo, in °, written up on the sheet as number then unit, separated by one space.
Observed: 300 °
